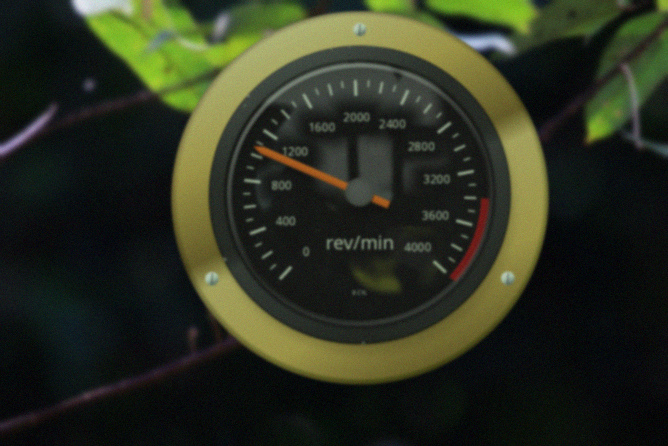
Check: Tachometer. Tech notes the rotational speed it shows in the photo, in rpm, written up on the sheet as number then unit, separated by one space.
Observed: 1050 rpm
